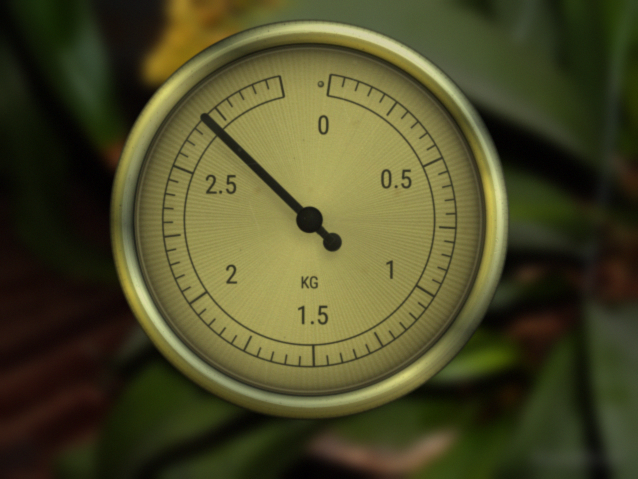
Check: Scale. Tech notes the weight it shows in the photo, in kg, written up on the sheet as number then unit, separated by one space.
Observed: 2.7 kg
